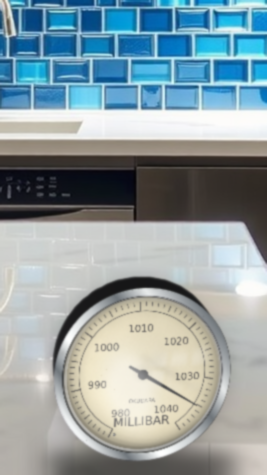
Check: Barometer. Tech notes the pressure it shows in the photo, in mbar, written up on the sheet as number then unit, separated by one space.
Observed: 1035 mbar
